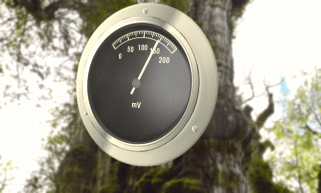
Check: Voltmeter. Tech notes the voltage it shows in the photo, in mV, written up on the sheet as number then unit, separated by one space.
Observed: 150 mV
